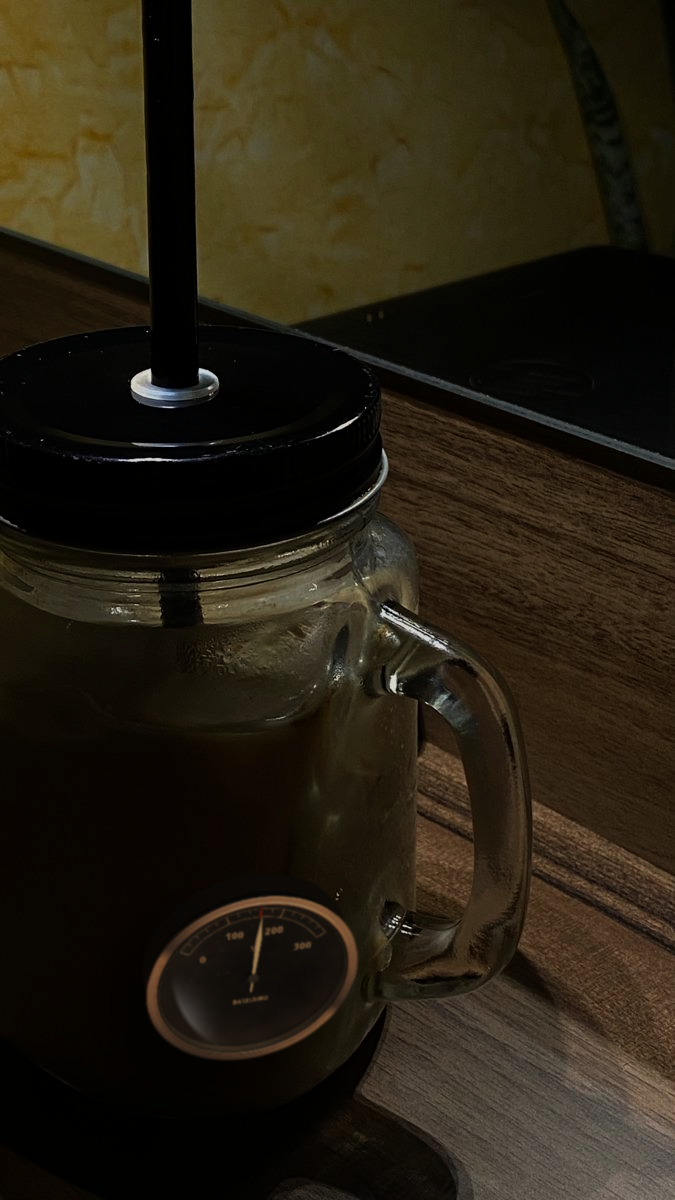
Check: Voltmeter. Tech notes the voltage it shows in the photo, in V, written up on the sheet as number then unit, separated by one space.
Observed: 160 V
